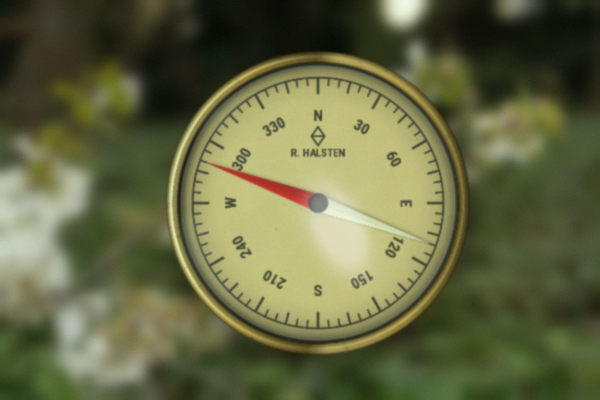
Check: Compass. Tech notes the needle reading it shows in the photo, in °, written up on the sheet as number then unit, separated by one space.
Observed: 290 °
